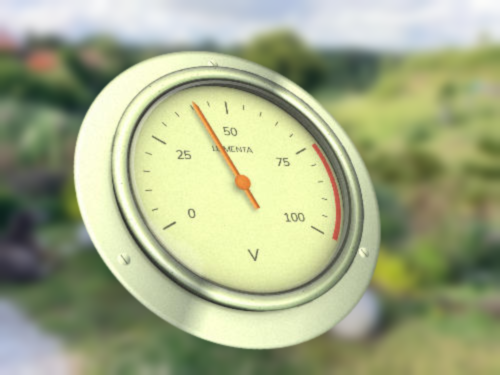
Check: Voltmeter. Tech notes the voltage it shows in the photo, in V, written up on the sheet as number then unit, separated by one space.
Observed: 40 V
